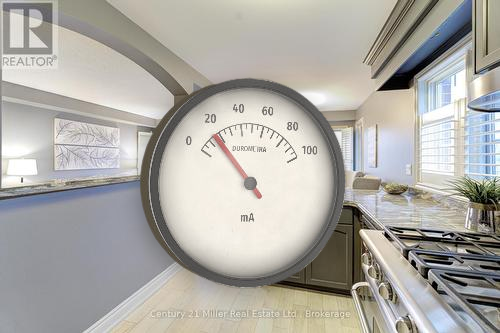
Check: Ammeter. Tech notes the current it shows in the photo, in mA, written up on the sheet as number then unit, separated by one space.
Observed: 15 mA
